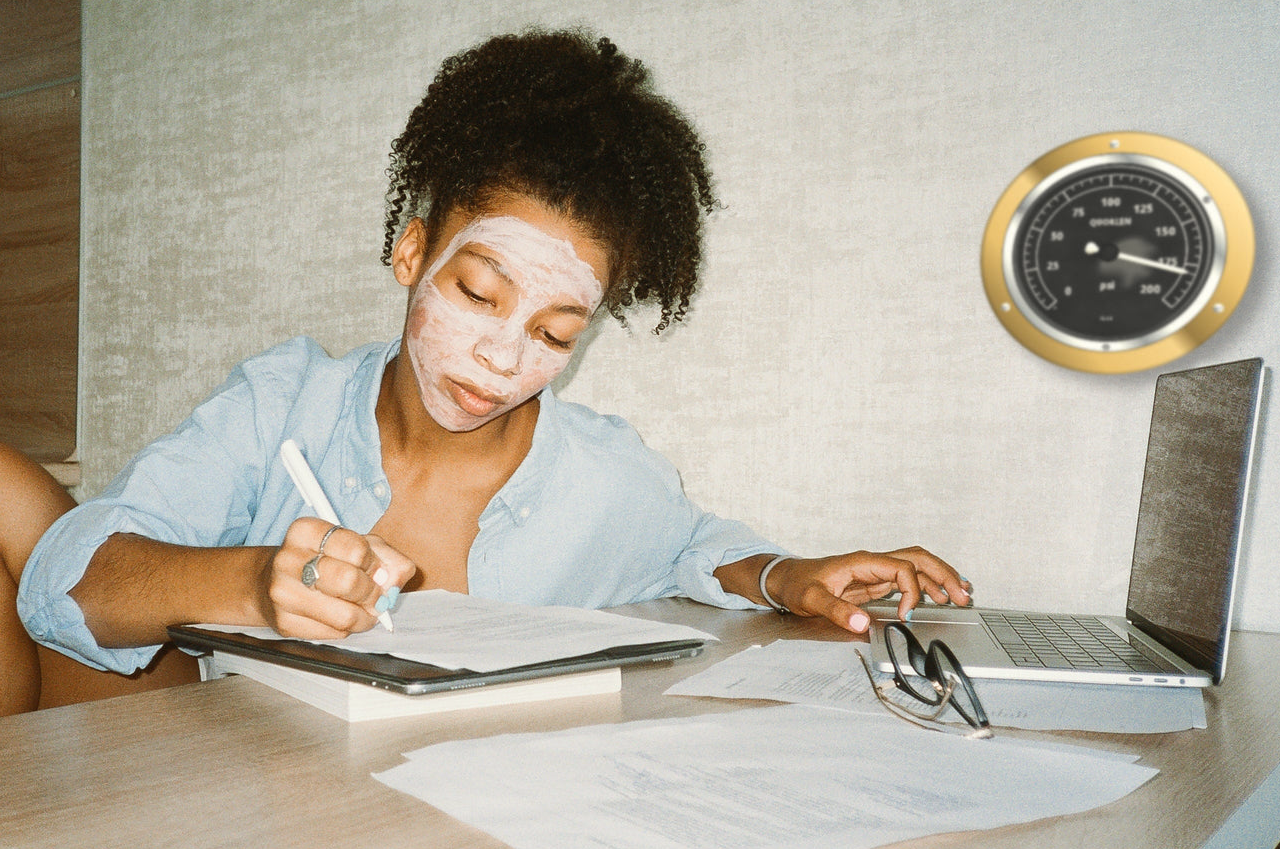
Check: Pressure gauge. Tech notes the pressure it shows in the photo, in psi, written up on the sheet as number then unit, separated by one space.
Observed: 180 psi
